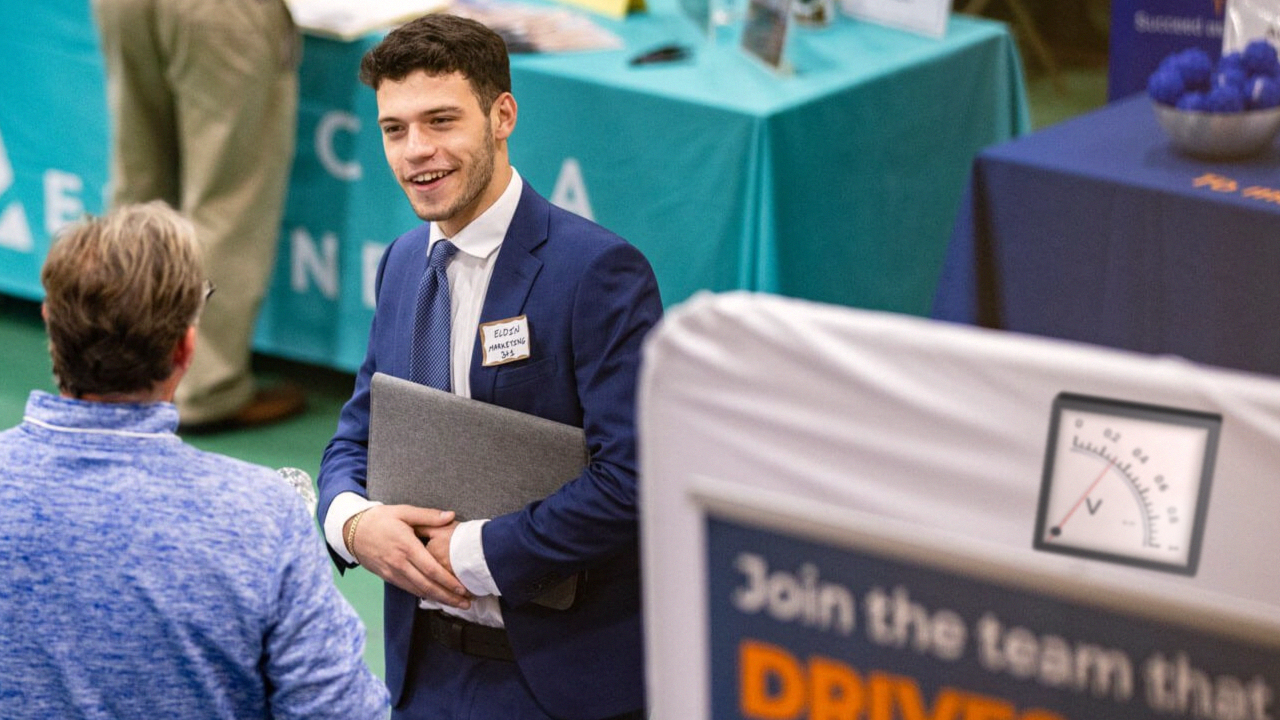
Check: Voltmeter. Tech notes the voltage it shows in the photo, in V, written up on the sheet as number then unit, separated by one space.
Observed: 0.3 V
